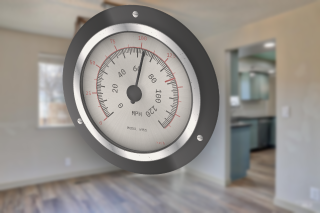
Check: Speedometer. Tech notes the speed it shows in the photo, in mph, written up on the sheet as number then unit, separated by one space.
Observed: 65 mph
